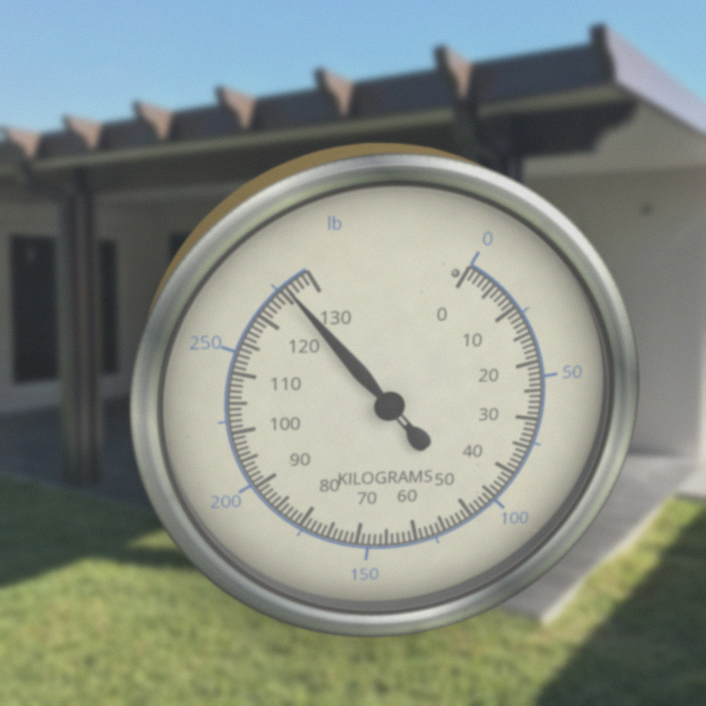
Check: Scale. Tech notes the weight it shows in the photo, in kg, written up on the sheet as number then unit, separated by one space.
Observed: 126 kg
